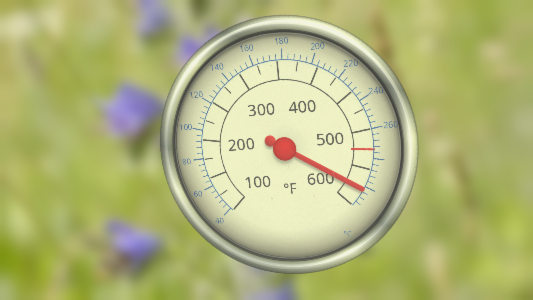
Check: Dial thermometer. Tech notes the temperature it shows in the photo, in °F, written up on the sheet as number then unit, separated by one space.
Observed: 575 °F
